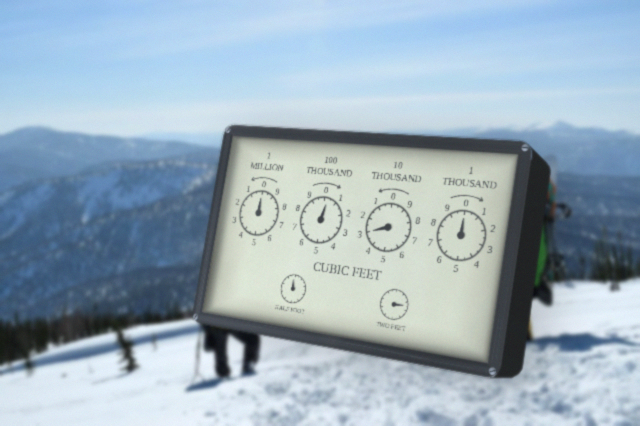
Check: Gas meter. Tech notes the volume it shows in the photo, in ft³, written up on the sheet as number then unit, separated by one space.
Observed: 3000 ft³
